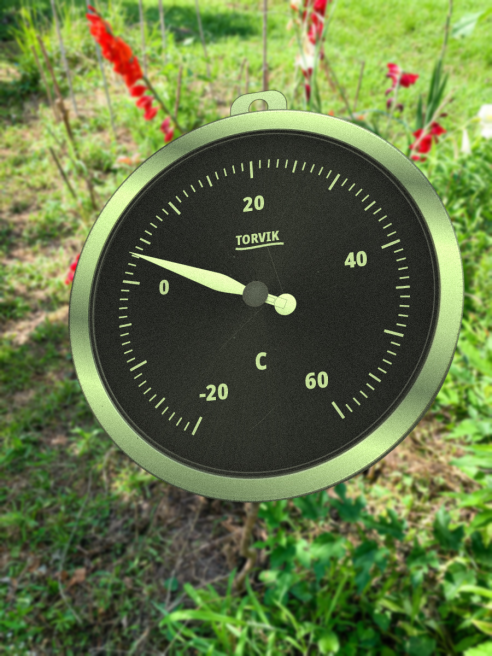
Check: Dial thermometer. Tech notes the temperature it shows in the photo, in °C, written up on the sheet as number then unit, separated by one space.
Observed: 3 °C
